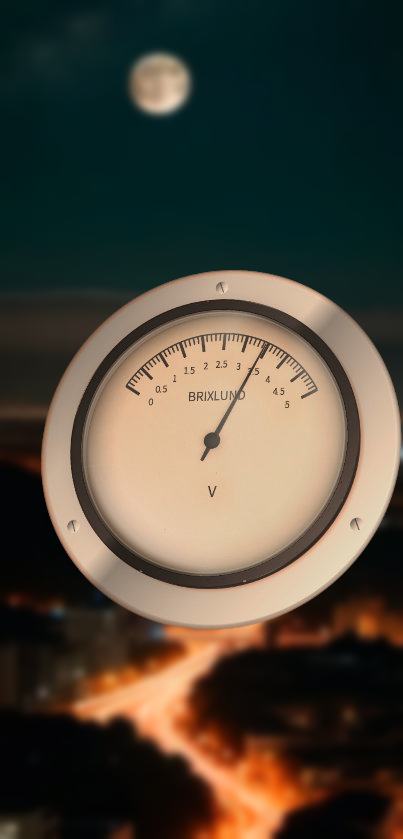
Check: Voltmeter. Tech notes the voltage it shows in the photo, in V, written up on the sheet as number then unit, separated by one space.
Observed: 3.5 V
